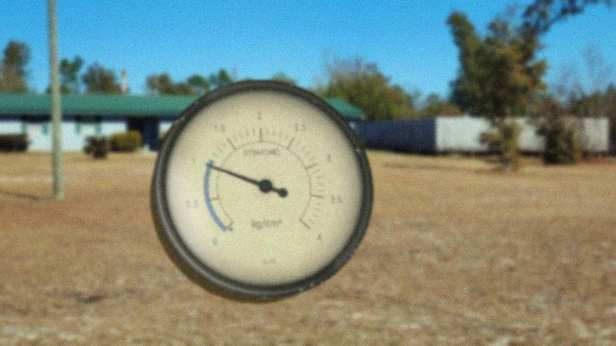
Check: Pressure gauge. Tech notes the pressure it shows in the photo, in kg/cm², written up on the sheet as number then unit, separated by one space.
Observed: 1 kg/cm²
